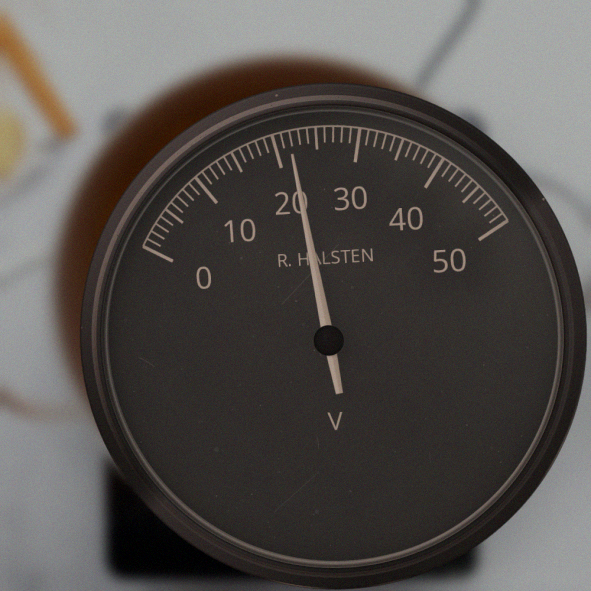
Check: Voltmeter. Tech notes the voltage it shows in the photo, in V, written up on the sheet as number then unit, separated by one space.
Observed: 22 V
